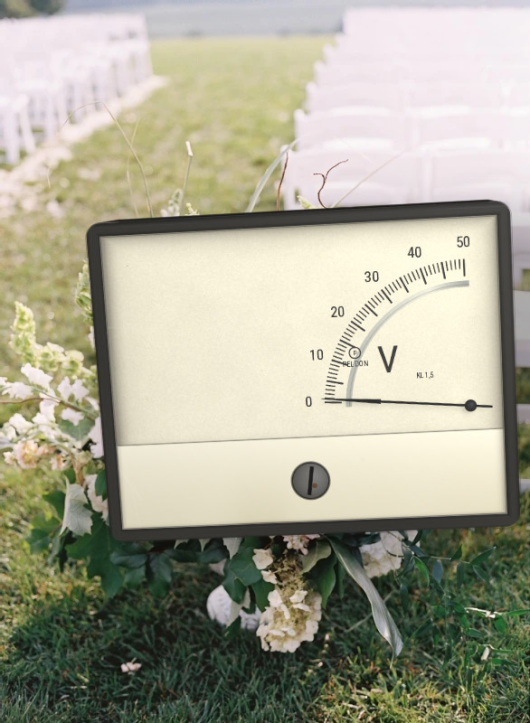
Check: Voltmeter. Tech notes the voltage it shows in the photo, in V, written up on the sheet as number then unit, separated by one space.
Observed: 1 V
